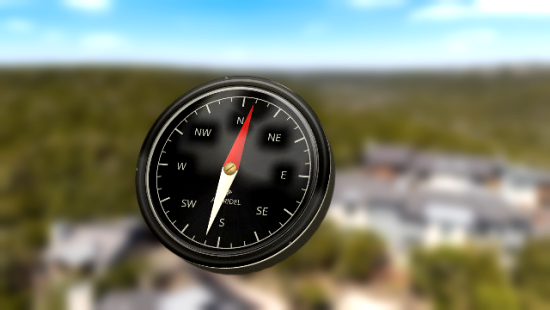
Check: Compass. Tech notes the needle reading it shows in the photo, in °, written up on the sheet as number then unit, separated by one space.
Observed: 10 °
